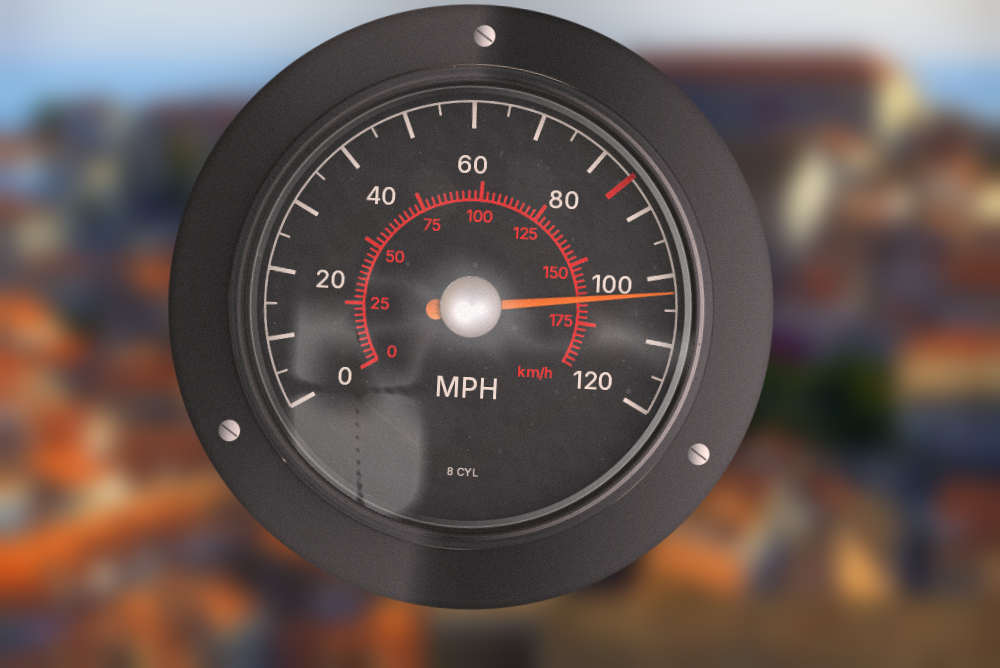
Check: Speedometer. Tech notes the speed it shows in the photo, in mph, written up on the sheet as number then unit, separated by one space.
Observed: 102.5 mph
